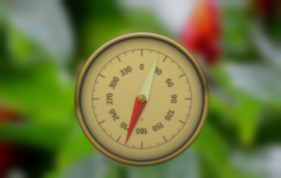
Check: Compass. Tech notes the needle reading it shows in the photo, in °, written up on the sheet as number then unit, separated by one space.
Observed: 200 °
